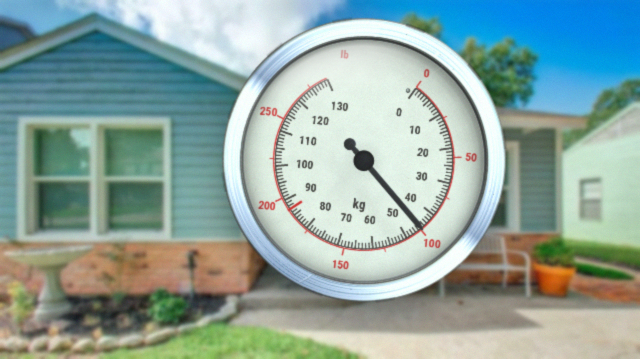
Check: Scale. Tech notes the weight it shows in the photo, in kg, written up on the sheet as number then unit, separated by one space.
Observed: 45 kg
